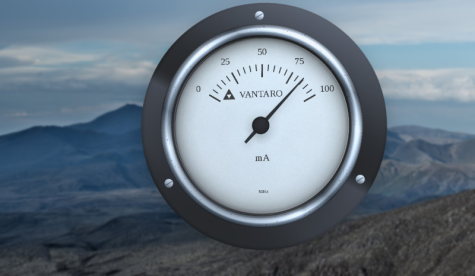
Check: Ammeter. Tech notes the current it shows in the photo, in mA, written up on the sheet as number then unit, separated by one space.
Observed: 85 mA
